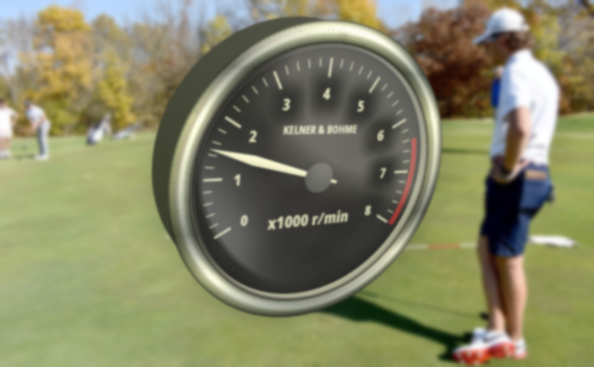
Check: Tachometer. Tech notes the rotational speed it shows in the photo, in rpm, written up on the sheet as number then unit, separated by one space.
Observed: 1500 rpm
